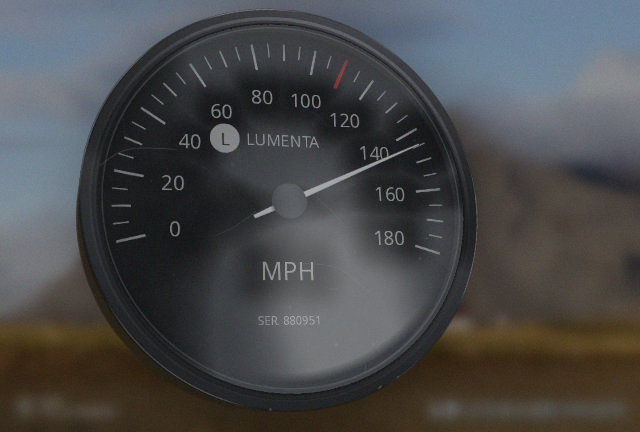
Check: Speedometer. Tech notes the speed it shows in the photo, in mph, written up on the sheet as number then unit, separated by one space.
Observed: 145 mph
